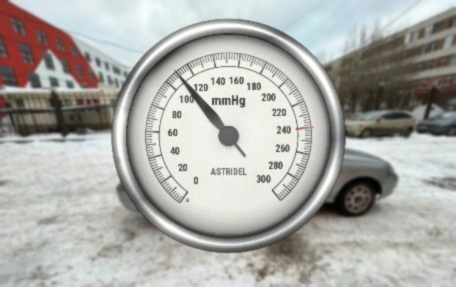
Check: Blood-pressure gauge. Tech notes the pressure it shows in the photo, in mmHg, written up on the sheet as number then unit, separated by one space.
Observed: 110 mmHg
